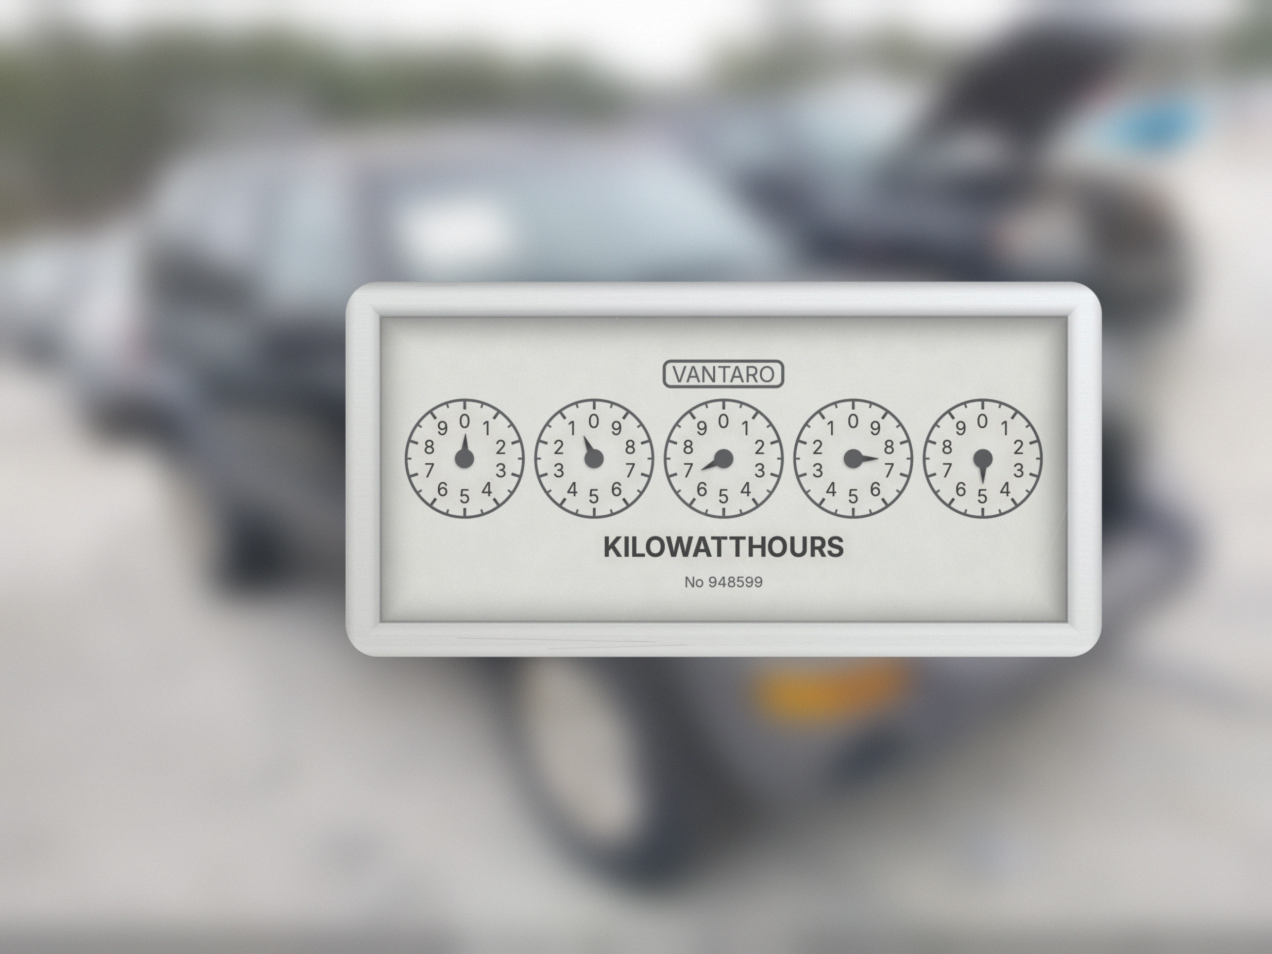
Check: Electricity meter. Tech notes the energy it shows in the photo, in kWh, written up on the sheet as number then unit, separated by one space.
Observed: 675 kWh
